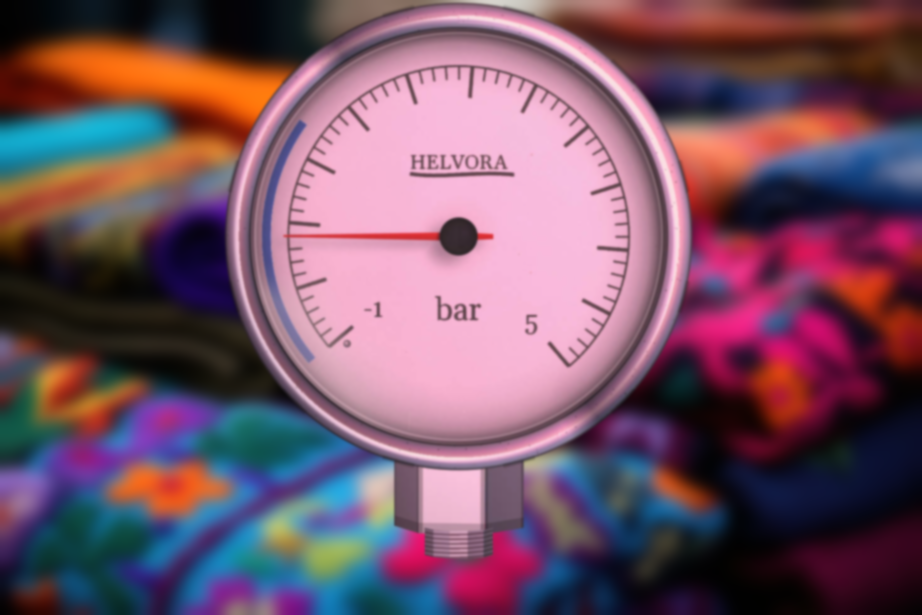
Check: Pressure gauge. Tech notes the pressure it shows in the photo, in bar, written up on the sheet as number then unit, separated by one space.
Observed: -0.1 bar
